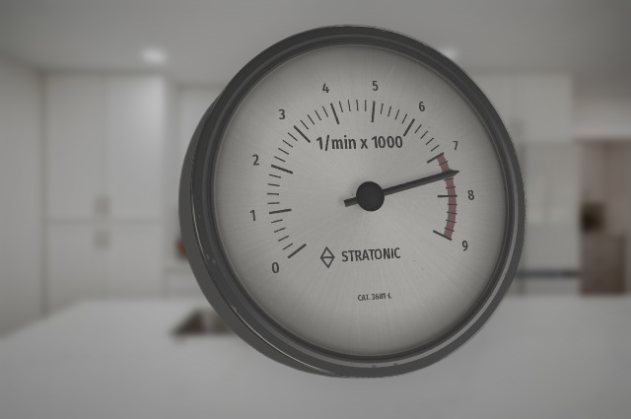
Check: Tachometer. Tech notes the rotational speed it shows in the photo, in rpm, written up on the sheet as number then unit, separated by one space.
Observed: 7500 rpm
